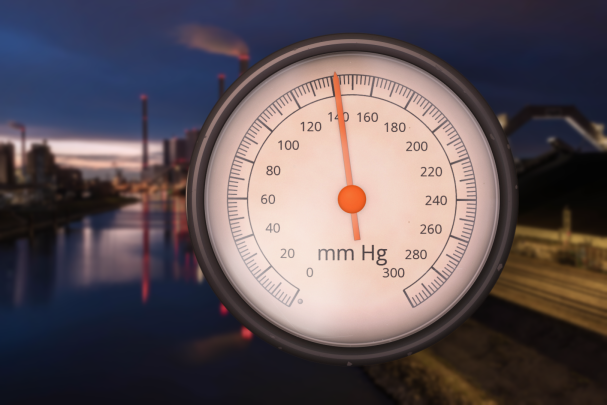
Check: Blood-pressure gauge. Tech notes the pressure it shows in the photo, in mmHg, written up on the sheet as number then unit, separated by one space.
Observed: 142 mmHg
